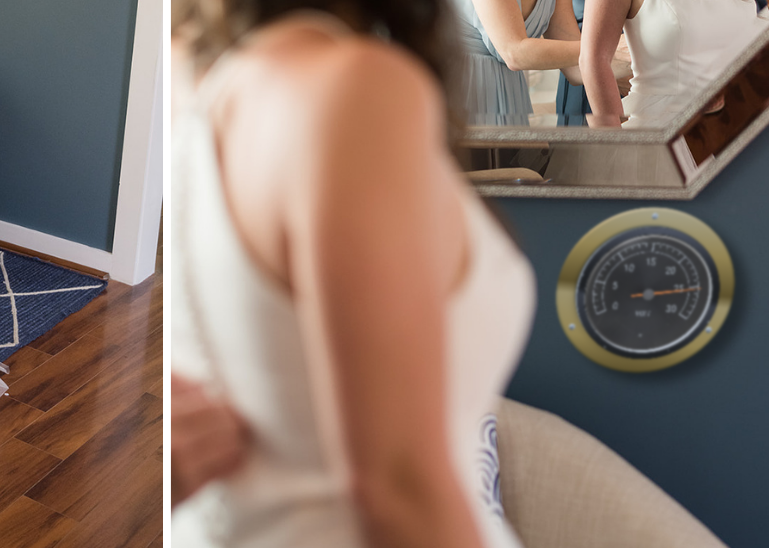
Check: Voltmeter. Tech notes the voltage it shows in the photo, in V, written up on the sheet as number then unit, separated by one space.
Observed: 25 V
